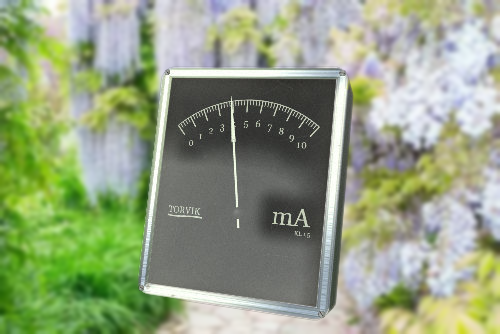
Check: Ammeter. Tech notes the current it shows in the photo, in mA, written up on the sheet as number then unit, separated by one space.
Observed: 4 mA
